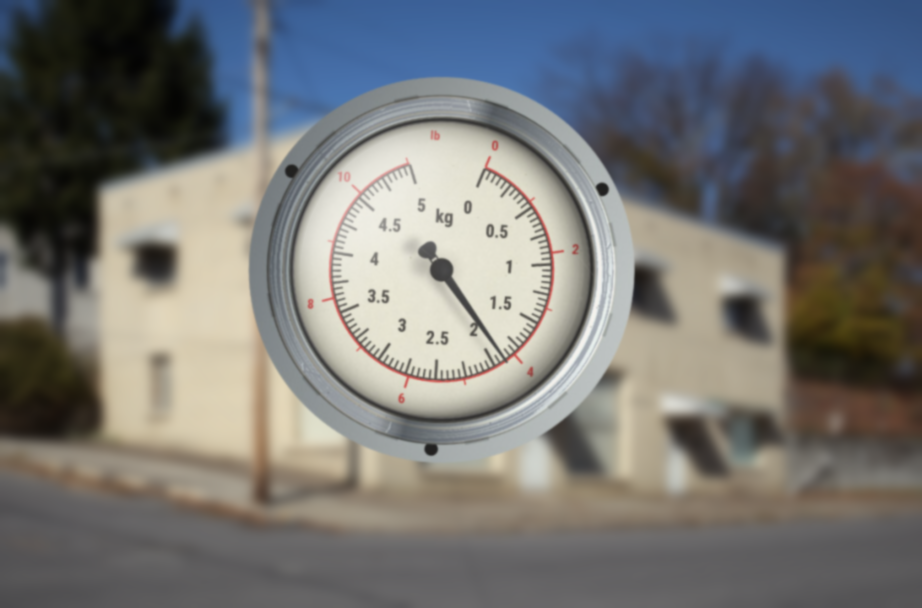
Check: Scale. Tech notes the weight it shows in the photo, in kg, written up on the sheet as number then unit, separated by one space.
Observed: 1.9 kg
